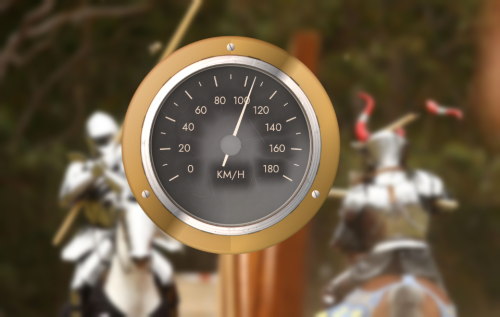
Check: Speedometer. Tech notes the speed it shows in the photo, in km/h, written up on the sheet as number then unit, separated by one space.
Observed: 105 km/h
